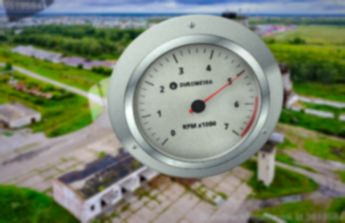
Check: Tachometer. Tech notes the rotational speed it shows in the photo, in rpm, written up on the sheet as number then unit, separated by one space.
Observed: 5000 rpm
